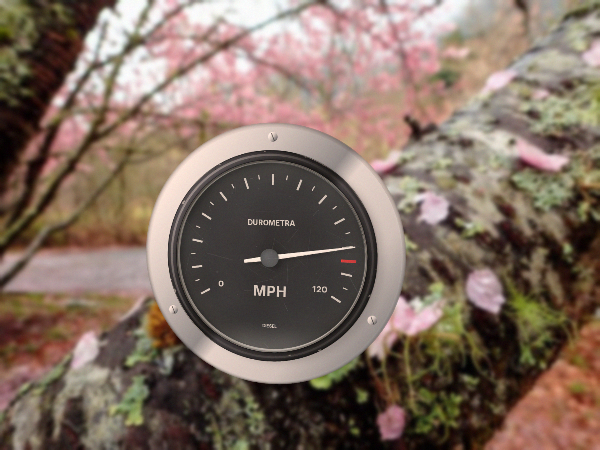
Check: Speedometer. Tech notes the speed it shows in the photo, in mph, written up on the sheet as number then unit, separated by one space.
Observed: 100 mph
